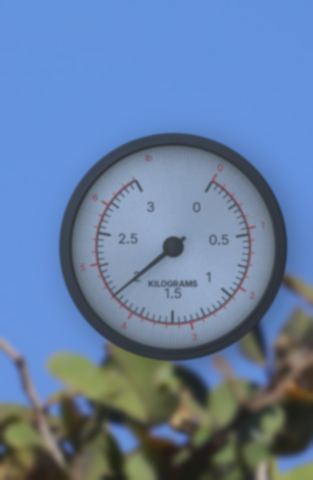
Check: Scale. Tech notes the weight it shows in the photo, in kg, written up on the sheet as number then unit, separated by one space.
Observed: 2 kg
